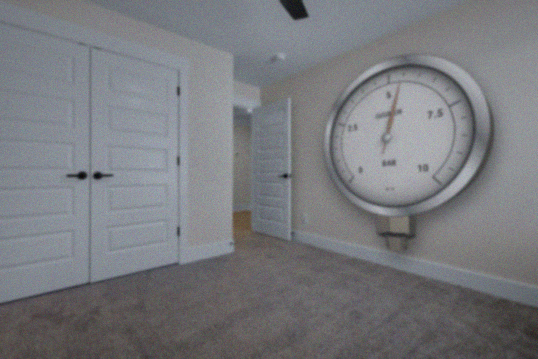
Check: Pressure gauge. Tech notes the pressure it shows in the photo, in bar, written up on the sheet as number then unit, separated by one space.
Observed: 5.5 bar
